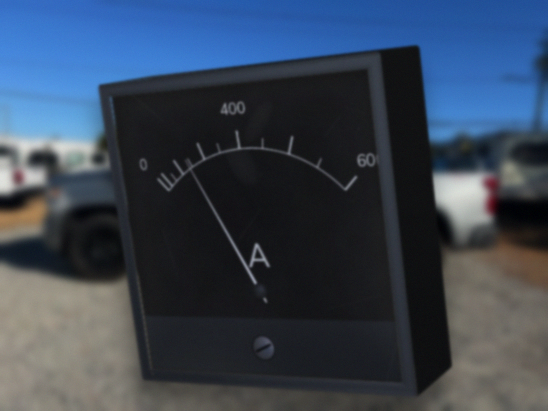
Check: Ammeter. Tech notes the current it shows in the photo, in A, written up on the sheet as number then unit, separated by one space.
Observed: 250 A
